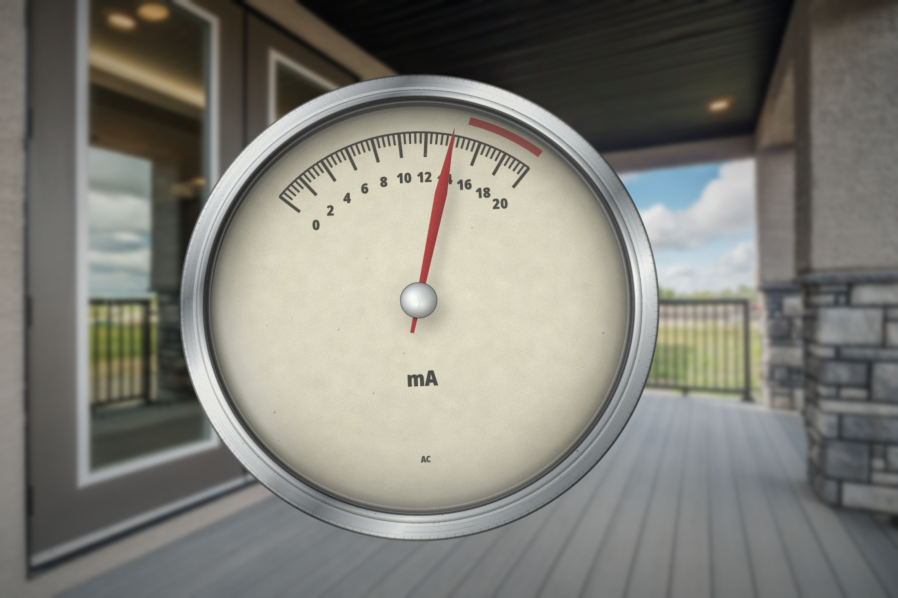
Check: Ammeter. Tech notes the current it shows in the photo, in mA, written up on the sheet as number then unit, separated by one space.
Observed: 14 mA
